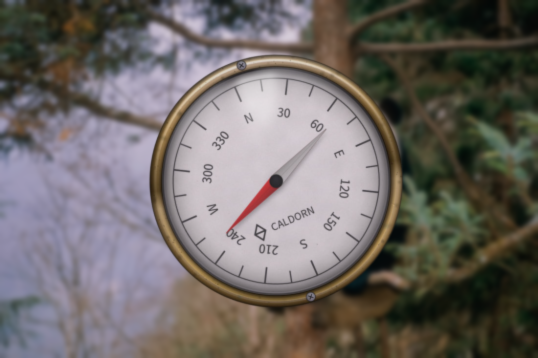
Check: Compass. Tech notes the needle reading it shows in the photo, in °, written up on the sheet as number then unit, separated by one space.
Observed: 247.5 °
